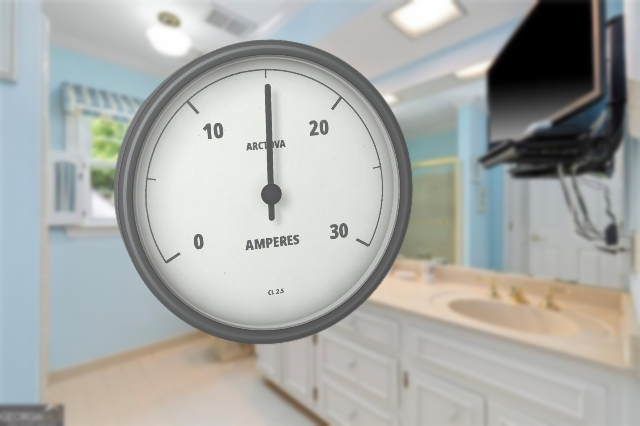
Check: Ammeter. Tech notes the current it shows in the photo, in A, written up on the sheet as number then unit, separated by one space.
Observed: 15 A
